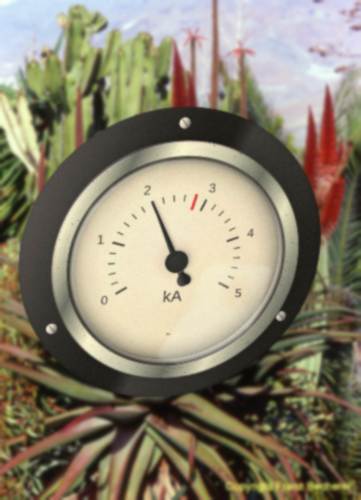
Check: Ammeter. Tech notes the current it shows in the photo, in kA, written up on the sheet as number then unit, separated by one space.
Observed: 2 kA
